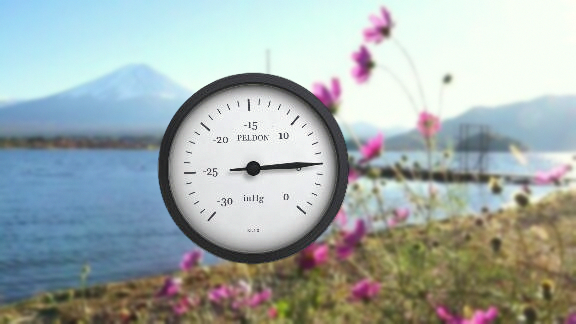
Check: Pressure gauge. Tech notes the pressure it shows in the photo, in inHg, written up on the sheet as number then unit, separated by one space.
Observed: -5 inHg
